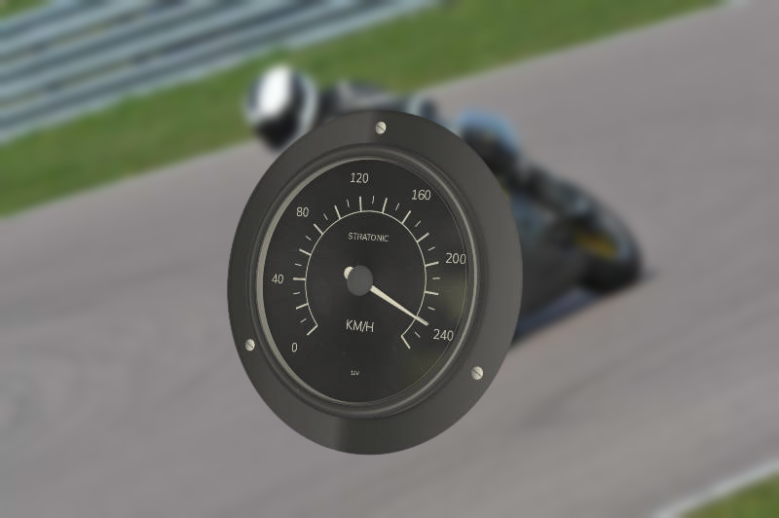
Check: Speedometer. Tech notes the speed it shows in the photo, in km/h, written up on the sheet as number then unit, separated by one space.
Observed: 240 km/h
